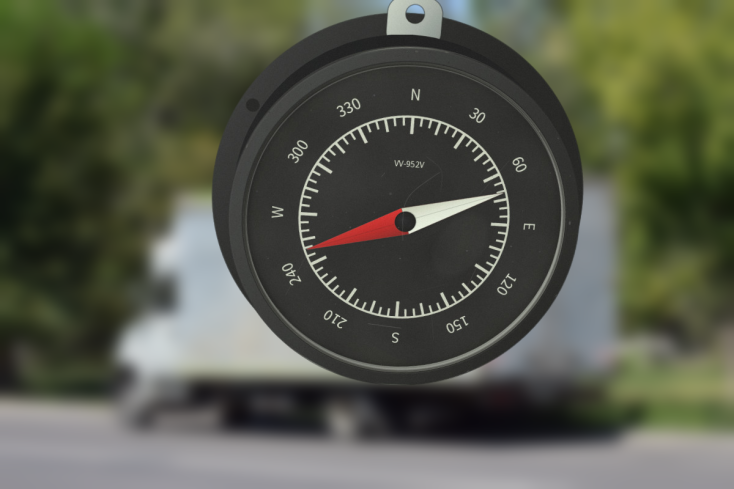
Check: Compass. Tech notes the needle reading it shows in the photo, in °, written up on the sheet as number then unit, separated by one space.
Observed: 250 °
